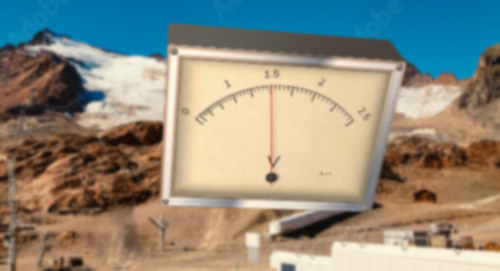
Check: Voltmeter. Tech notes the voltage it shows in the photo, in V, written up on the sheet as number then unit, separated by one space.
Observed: 1.5 V
